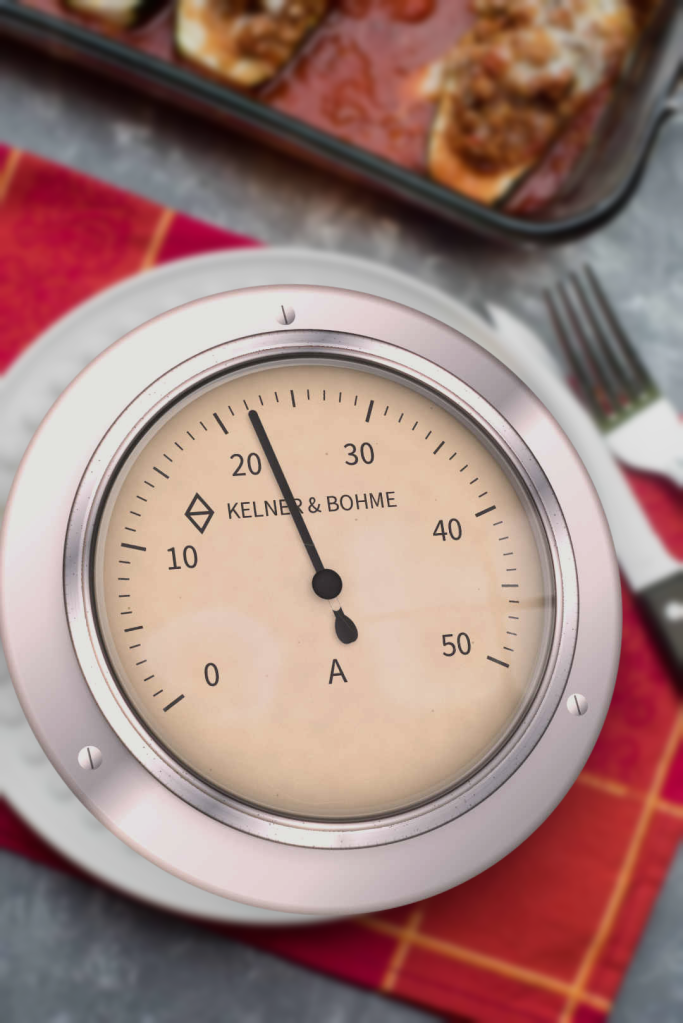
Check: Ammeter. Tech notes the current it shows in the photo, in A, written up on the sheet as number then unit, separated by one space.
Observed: 22 A
